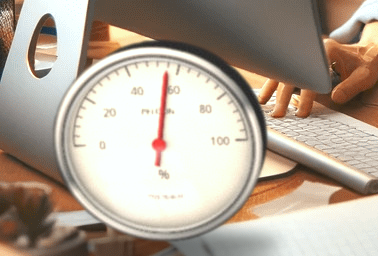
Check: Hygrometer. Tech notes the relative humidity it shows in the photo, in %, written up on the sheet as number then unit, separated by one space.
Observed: 56 %
